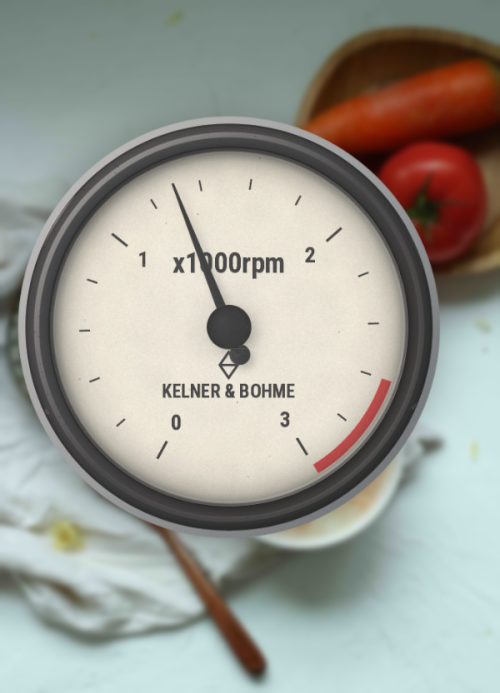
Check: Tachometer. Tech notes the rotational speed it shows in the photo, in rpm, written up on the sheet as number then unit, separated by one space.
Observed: 1300 rpm
